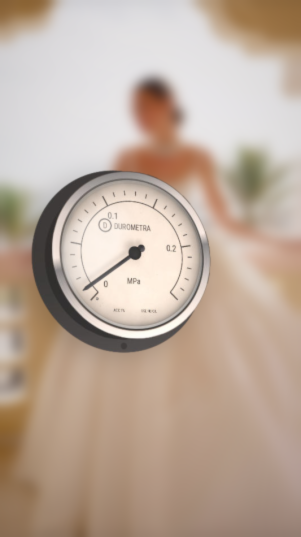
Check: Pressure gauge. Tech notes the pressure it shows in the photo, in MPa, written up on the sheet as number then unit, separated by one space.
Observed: 0.01 MPa
